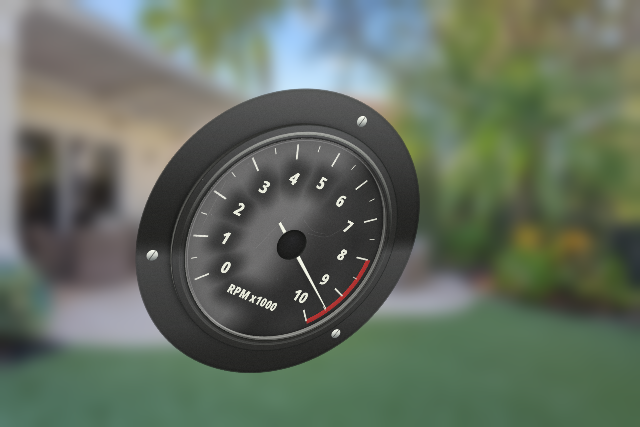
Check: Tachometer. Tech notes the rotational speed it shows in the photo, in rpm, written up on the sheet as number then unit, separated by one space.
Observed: 9500 rpm
